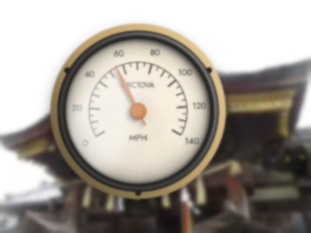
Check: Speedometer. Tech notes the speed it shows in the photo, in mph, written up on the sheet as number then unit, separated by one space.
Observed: 55 mph
